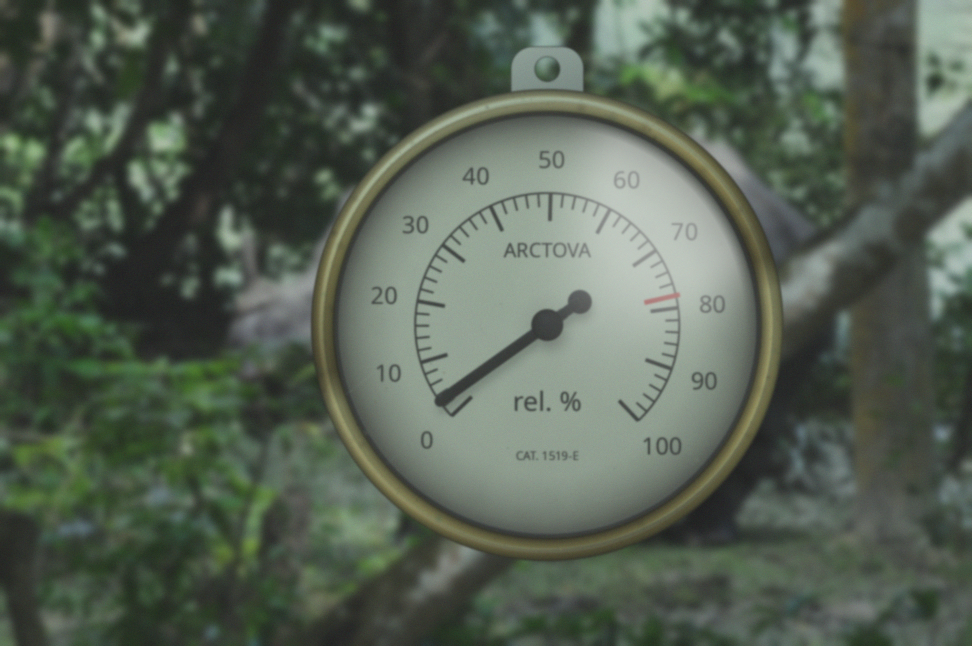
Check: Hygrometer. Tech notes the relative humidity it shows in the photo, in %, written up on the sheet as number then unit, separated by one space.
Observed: 3 %
